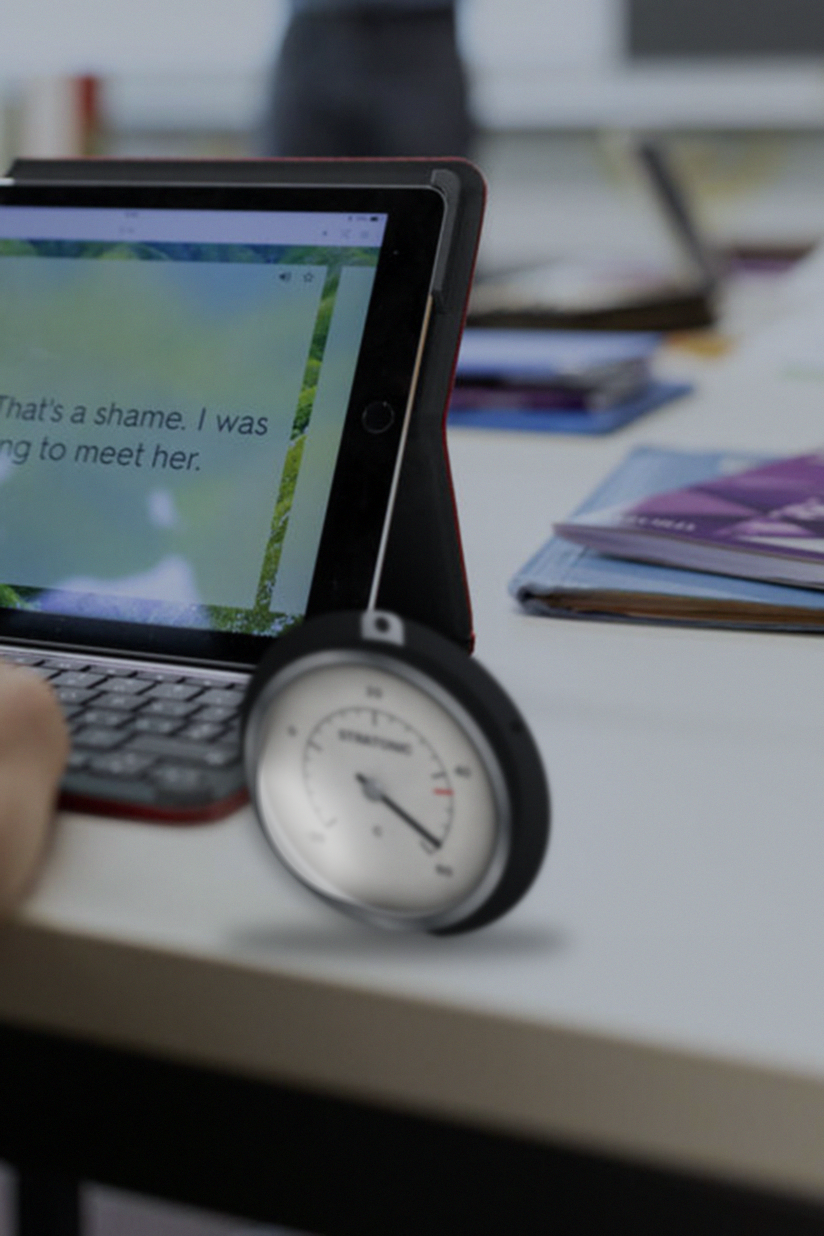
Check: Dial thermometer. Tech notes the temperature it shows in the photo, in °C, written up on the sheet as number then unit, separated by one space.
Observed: 56 °C
